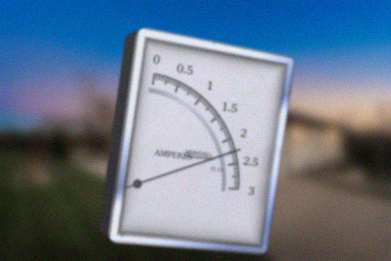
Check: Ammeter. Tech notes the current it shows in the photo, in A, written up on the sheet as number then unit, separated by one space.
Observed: 2.25 A
